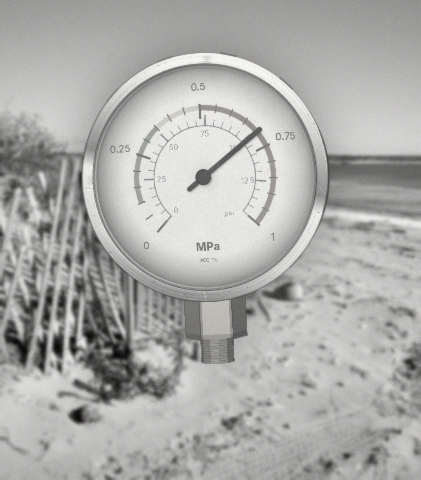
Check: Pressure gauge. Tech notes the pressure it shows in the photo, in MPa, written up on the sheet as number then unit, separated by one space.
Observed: 0.7 MPa
